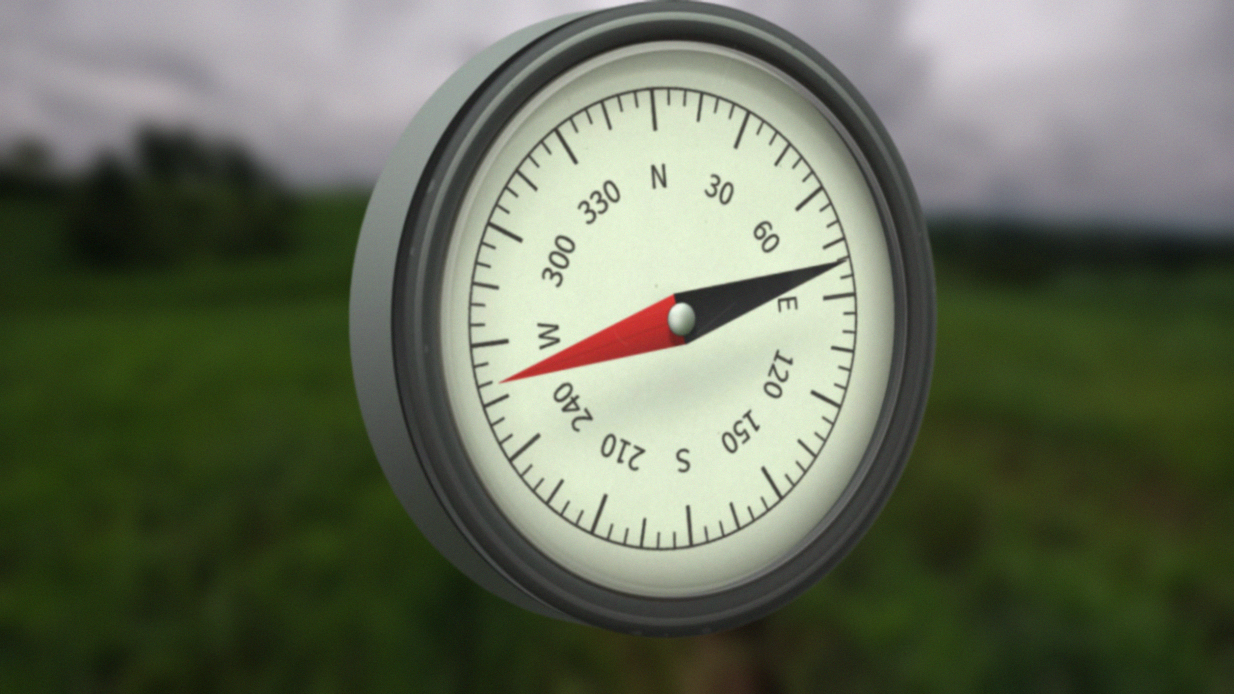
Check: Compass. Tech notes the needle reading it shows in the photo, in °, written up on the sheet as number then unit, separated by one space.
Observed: 260 °
